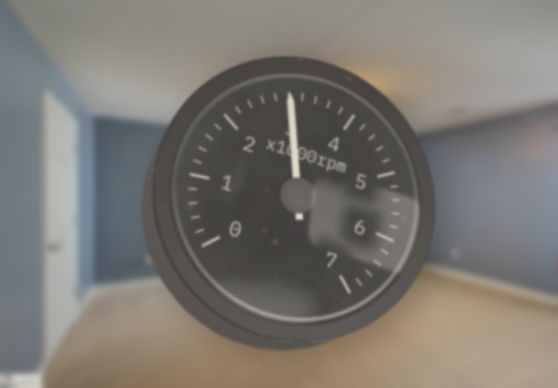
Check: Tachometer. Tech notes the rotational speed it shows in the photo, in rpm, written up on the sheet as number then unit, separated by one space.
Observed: 3000 rpm
